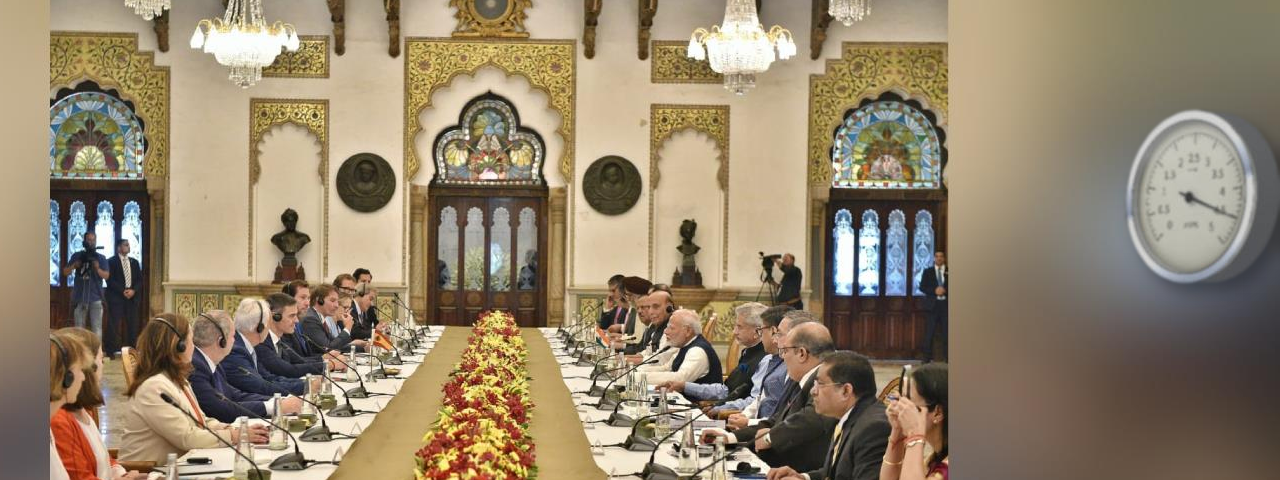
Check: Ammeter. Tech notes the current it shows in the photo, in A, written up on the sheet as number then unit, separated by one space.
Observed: 4.5 A
